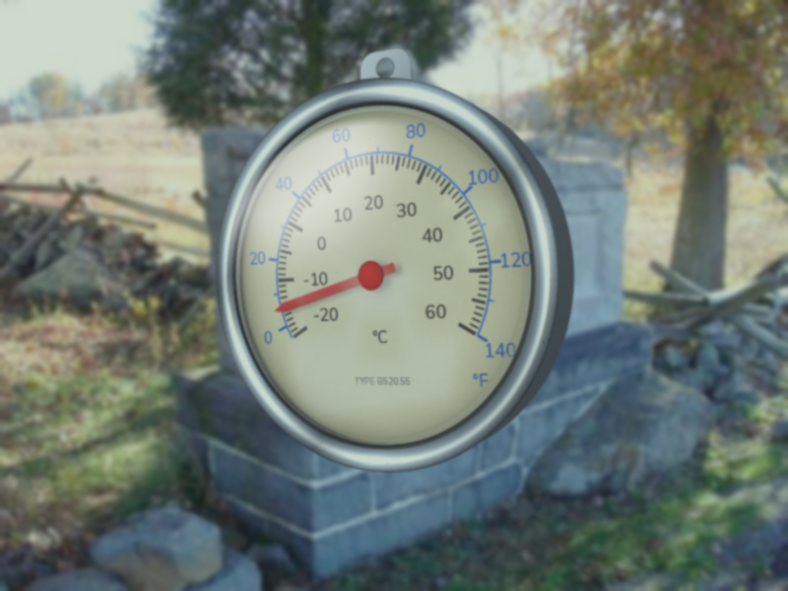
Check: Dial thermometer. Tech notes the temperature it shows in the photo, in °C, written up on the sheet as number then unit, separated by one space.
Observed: -15 °C
